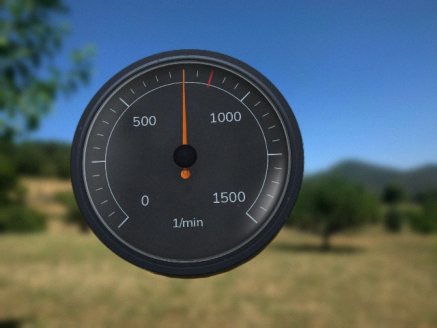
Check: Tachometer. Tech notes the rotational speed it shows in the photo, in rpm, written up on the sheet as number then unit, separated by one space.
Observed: 750 rpm
